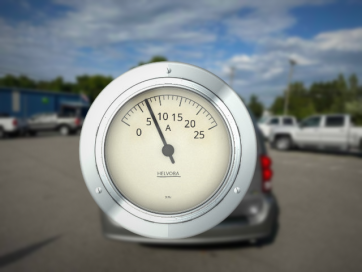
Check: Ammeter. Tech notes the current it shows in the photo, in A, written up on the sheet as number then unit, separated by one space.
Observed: 7 A
